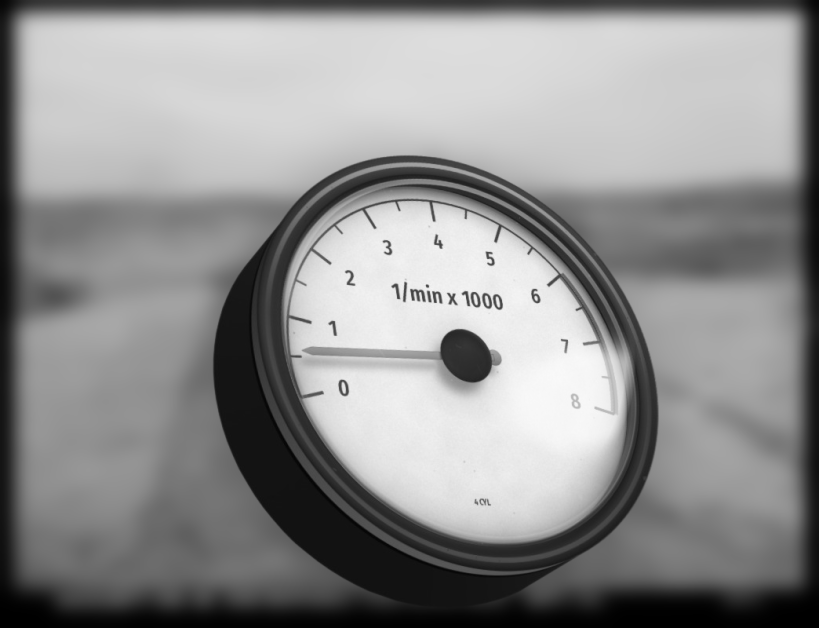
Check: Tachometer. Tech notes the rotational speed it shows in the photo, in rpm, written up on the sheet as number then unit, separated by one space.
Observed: 500 rpm
